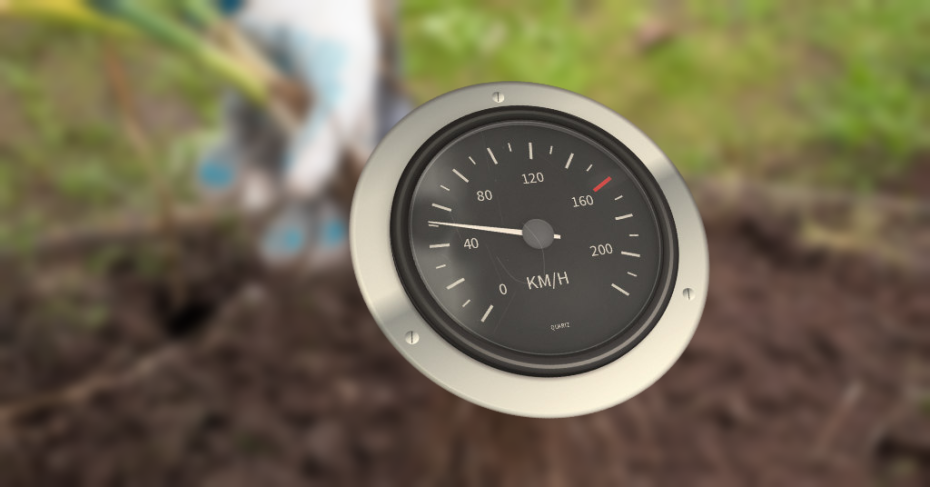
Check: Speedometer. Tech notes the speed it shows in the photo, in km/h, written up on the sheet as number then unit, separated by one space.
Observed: 50 km/h
